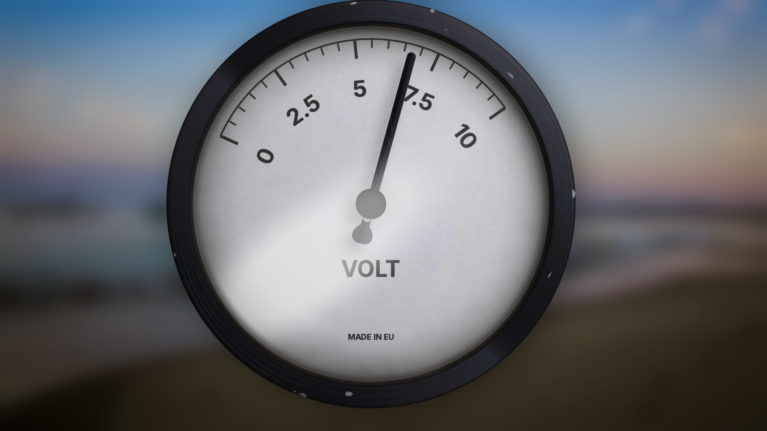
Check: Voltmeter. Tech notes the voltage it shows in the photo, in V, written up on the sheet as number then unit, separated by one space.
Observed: 6.75 V
